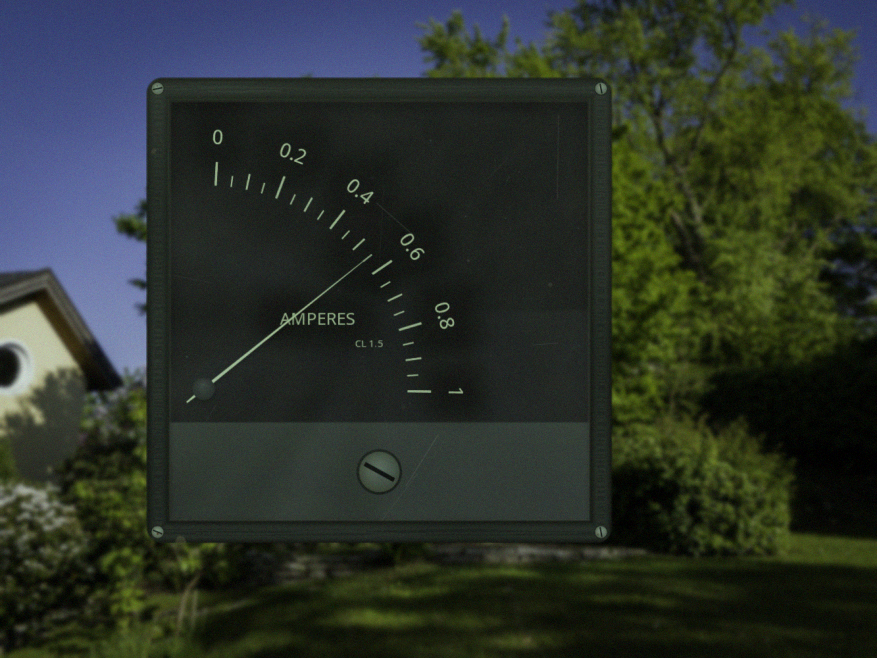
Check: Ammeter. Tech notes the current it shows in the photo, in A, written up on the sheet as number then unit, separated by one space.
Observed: 0.55 A
